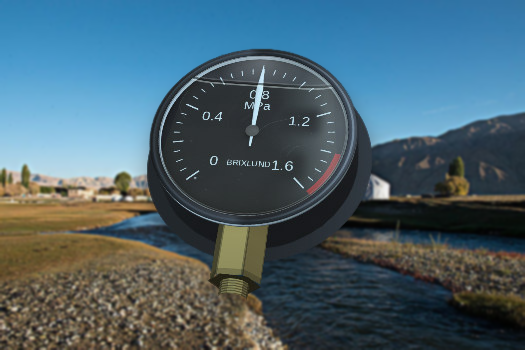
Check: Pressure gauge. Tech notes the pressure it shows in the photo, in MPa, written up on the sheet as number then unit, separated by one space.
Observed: 0.8 MPa
